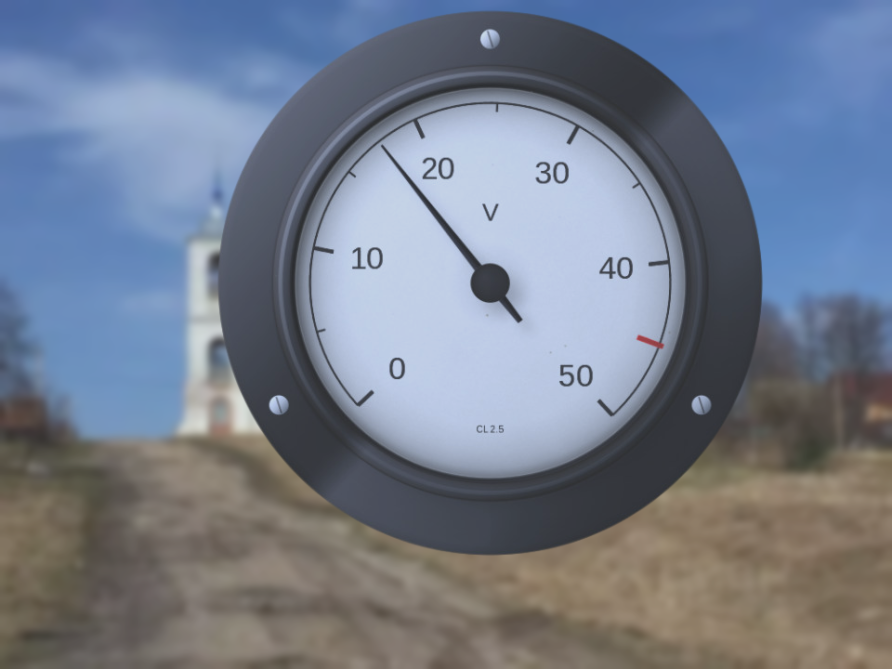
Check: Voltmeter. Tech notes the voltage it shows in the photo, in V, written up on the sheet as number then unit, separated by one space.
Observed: 17.5 V
